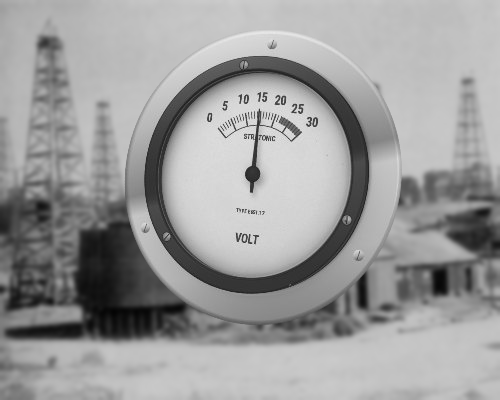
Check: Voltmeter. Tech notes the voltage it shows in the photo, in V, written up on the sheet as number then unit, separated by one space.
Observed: 15 V
